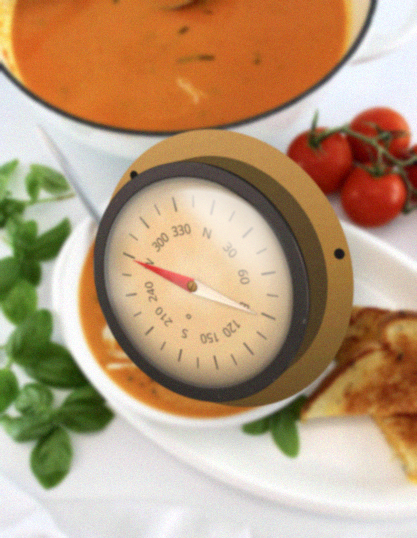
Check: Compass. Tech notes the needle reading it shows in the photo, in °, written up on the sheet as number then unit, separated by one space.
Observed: 270 °
